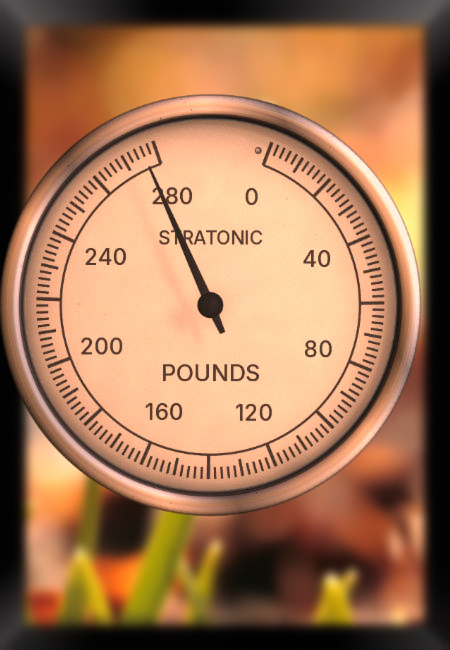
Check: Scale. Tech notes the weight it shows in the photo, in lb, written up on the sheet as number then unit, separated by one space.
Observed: 276 lb
